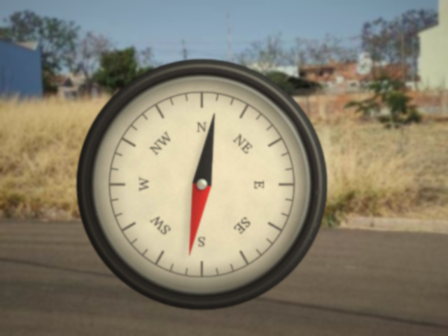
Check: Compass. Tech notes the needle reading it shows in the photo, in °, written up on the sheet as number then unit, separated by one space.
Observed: 190 °
